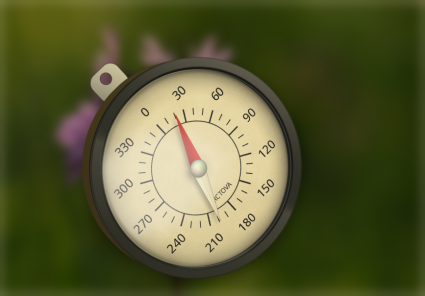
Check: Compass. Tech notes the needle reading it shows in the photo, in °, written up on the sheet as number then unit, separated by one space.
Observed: 20 °
